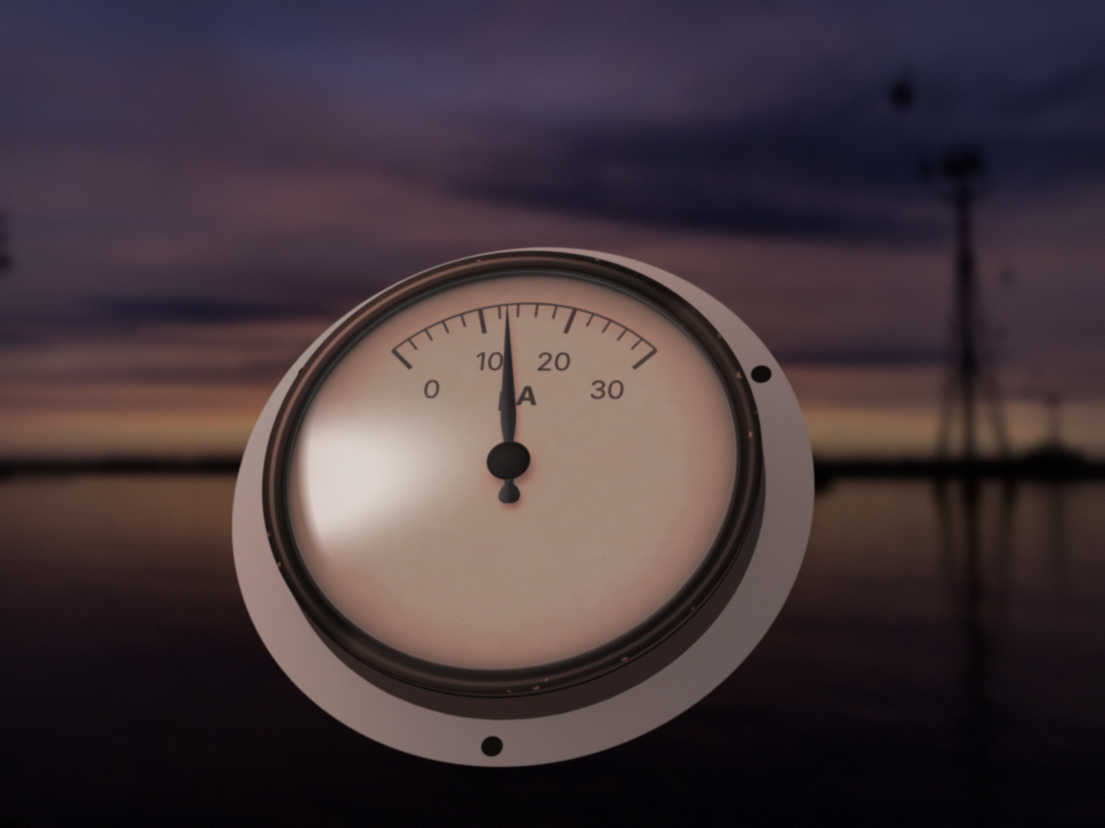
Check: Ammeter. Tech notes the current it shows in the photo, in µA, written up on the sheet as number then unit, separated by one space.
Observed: 13 µA
